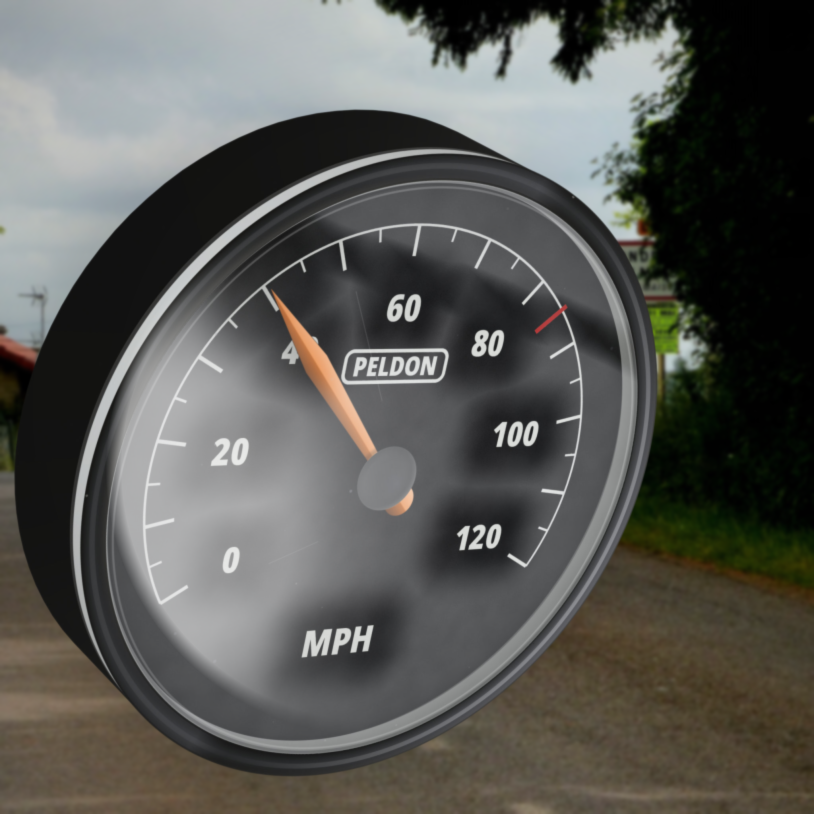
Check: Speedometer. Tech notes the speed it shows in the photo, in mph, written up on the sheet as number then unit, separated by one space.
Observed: 40 mph
